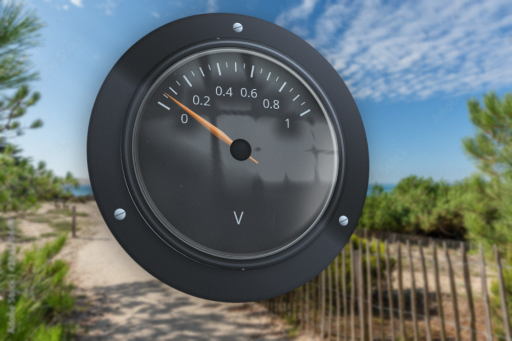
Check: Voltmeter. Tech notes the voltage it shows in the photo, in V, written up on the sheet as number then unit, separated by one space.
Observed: 0.05 V
